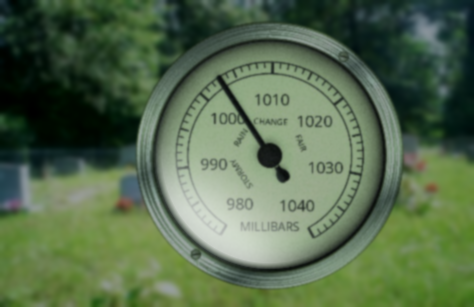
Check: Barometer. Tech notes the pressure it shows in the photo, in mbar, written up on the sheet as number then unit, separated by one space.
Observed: 1003 mbar
